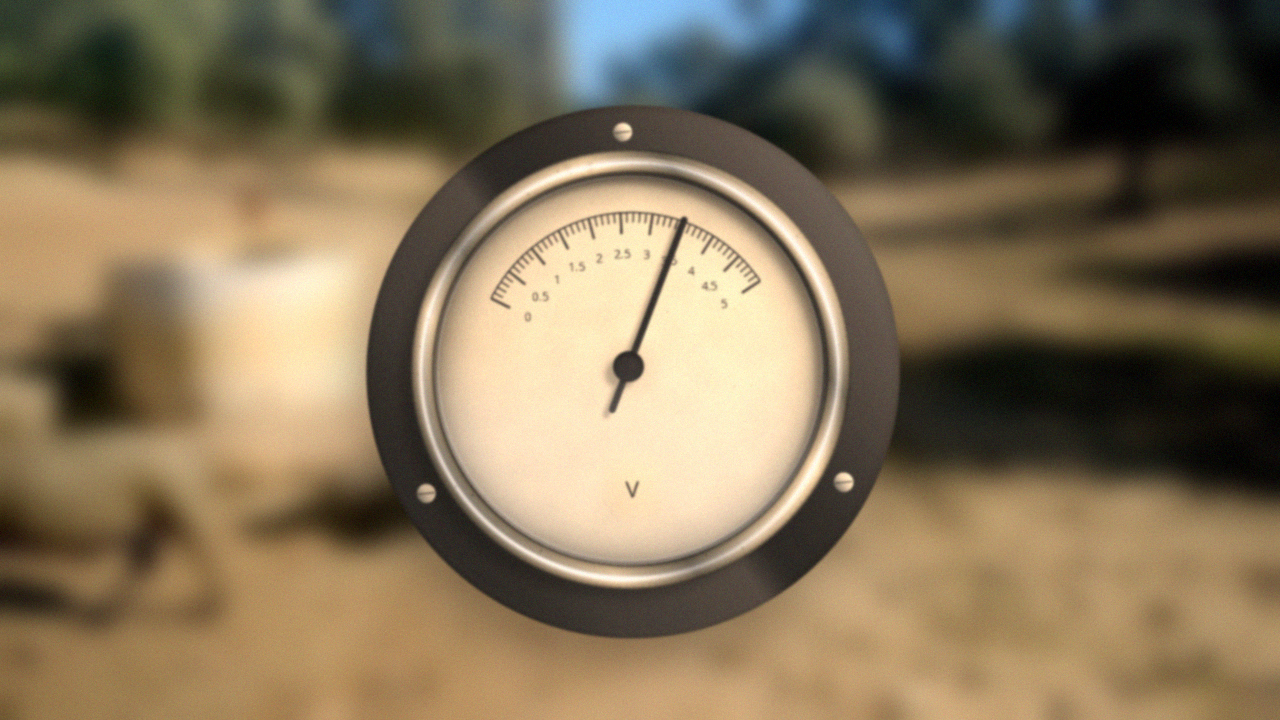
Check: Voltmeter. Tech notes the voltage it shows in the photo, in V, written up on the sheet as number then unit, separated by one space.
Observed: 3.5 V
